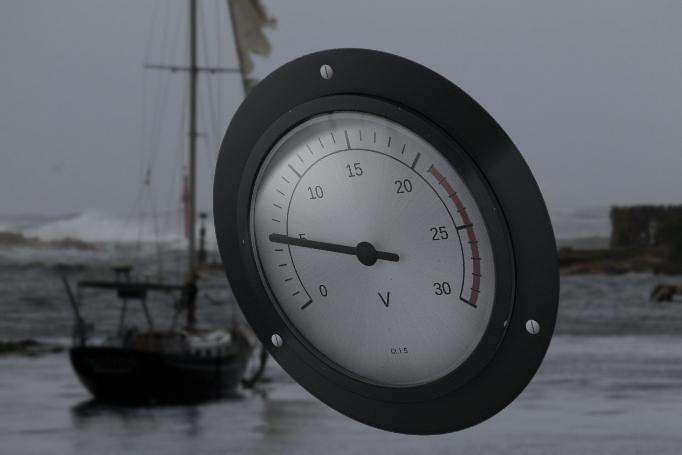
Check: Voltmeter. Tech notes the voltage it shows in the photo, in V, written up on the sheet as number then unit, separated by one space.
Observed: 5 V
